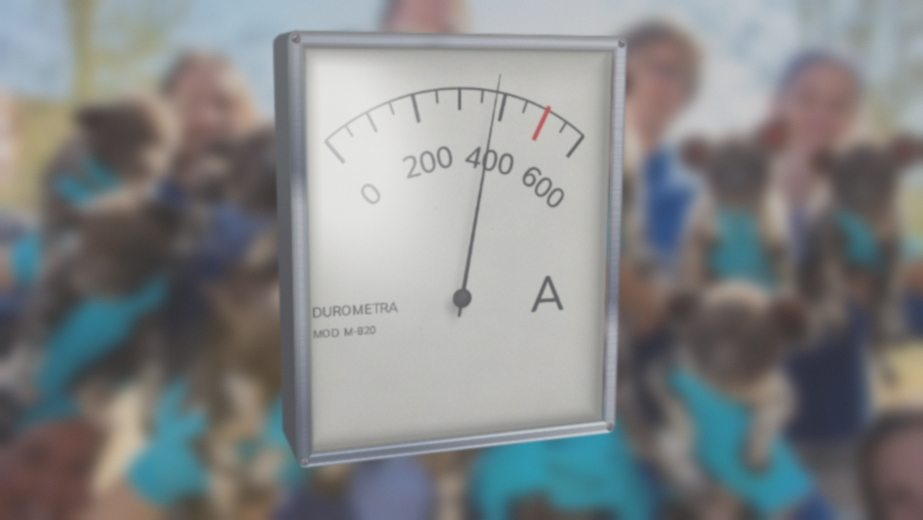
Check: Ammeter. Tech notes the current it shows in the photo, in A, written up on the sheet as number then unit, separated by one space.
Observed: 375 A
